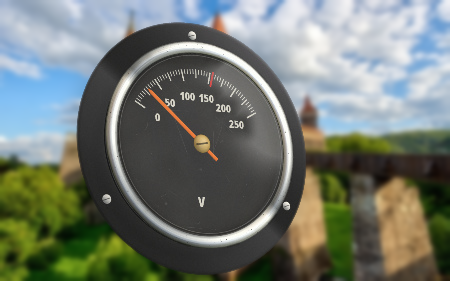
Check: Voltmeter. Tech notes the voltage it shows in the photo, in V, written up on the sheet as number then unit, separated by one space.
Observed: 25 V
